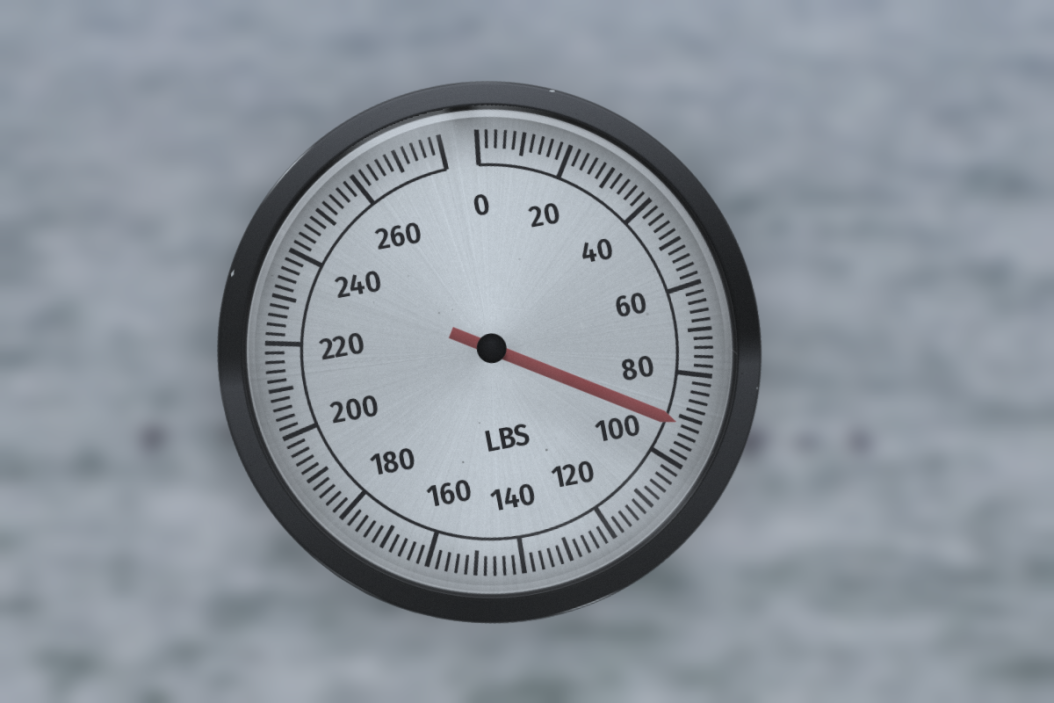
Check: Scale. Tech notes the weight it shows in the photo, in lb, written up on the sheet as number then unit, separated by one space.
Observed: 92 lb
